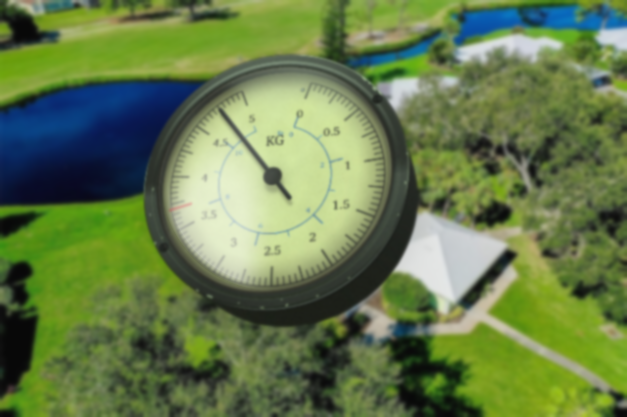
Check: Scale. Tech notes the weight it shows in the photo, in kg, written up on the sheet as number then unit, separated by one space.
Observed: 4.75 kg
